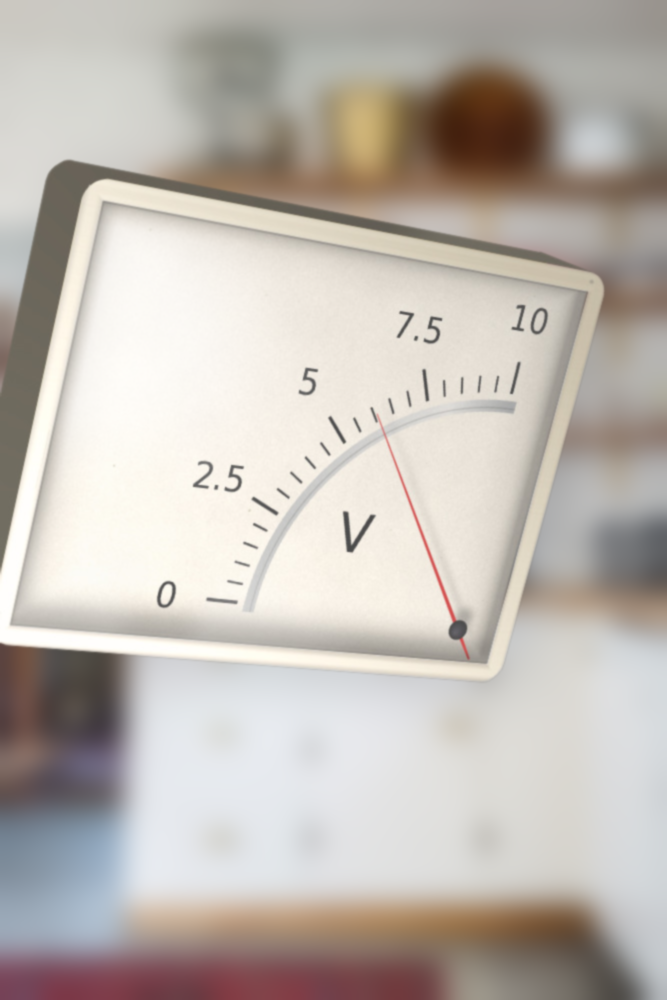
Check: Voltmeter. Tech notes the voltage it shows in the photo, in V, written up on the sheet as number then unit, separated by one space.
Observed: 6 V
